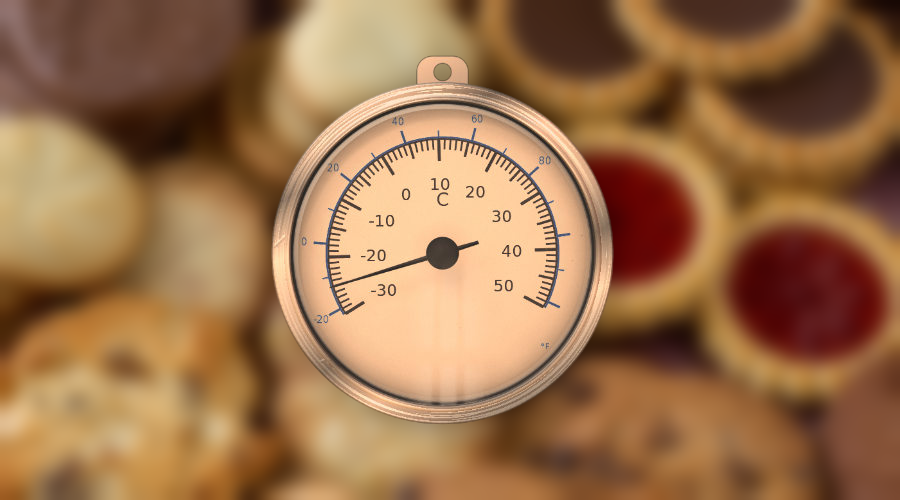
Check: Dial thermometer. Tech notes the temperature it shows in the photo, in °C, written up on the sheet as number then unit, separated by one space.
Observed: -25 °C
